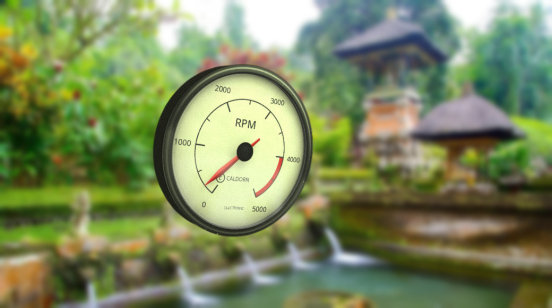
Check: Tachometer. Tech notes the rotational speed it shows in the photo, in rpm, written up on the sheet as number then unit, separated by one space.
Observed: 250 rpm
